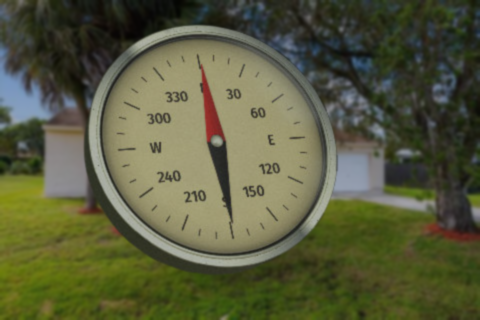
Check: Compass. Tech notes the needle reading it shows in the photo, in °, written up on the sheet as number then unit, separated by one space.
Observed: 0 °
